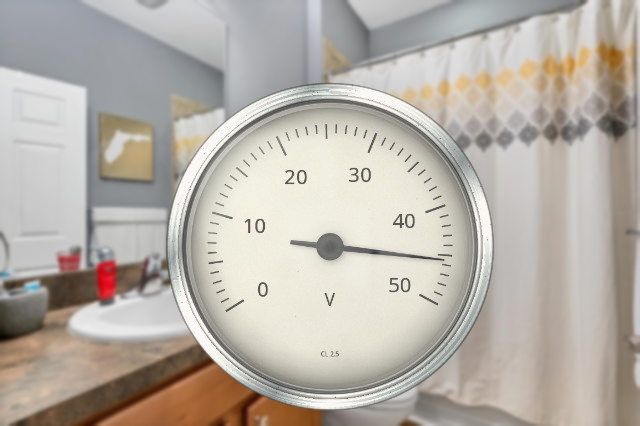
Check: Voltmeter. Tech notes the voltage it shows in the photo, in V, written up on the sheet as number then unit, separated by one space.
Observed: 45.5 V
